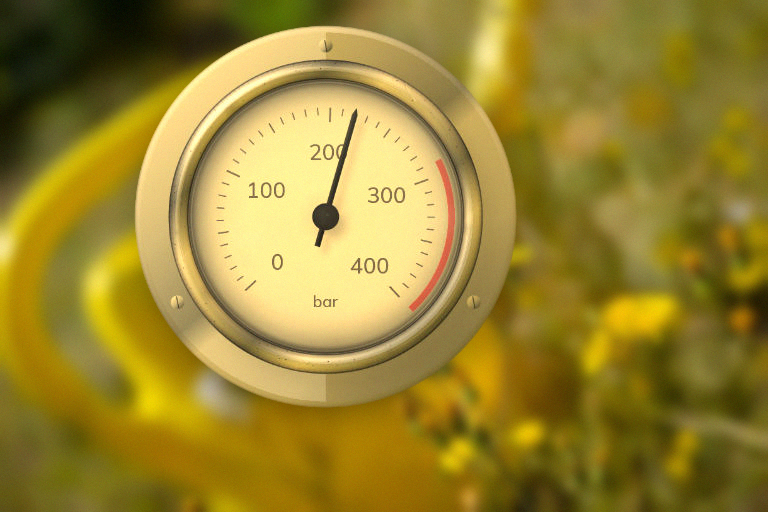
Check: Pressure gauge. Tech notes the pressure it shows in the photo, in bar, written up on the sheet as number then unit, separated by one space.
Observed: 220 bar
